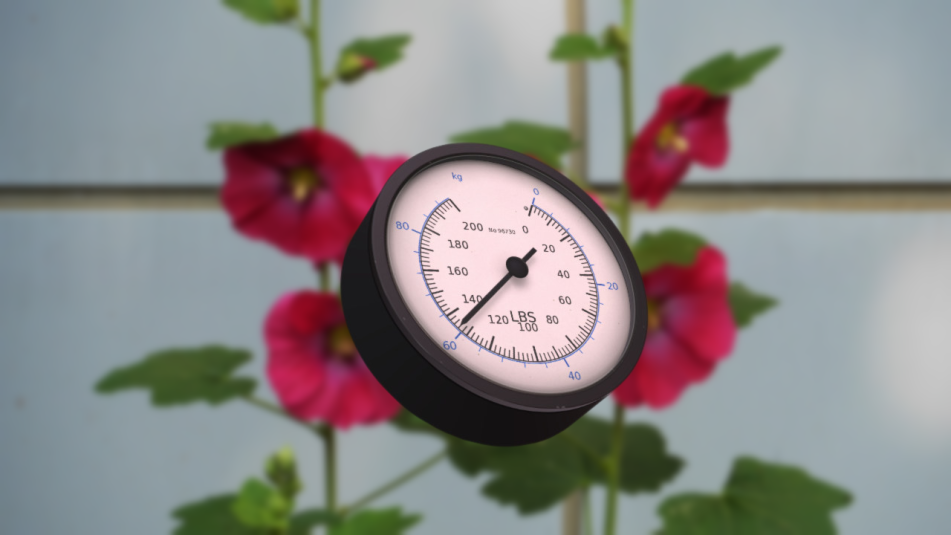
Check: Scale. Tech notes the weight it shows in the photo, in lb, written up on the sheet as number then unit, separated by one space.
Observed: 134 lb
